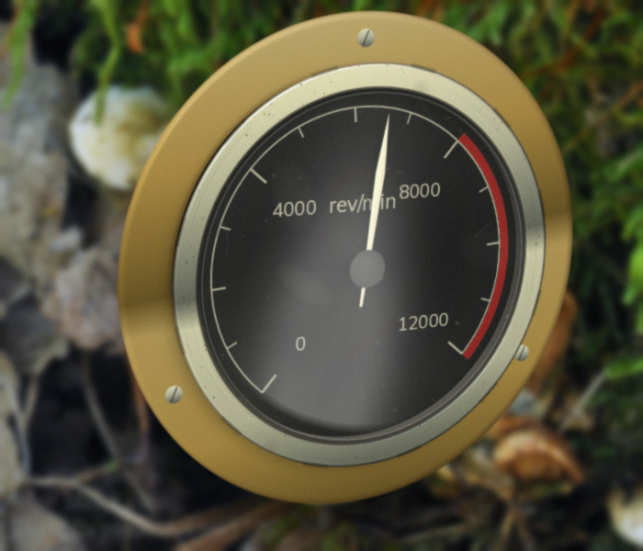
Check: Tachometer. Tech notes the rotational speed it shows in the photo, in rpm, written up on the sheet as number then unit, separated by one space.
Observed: 6500 rpm
